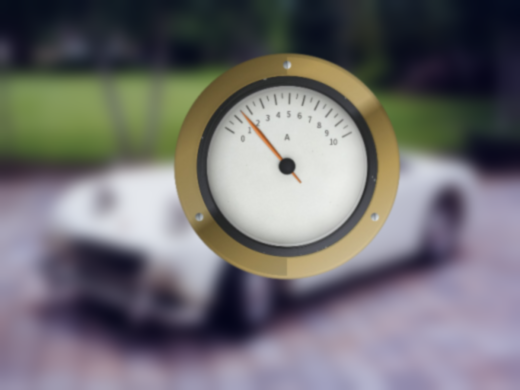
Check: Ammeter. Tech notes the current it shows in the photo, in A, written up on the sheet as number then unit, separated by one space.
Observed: 1.5 A
